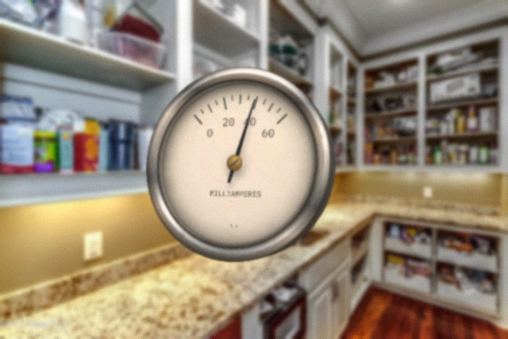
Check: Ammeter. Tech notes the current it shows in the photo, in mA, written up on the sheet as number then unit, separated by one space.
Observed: 40 mA
